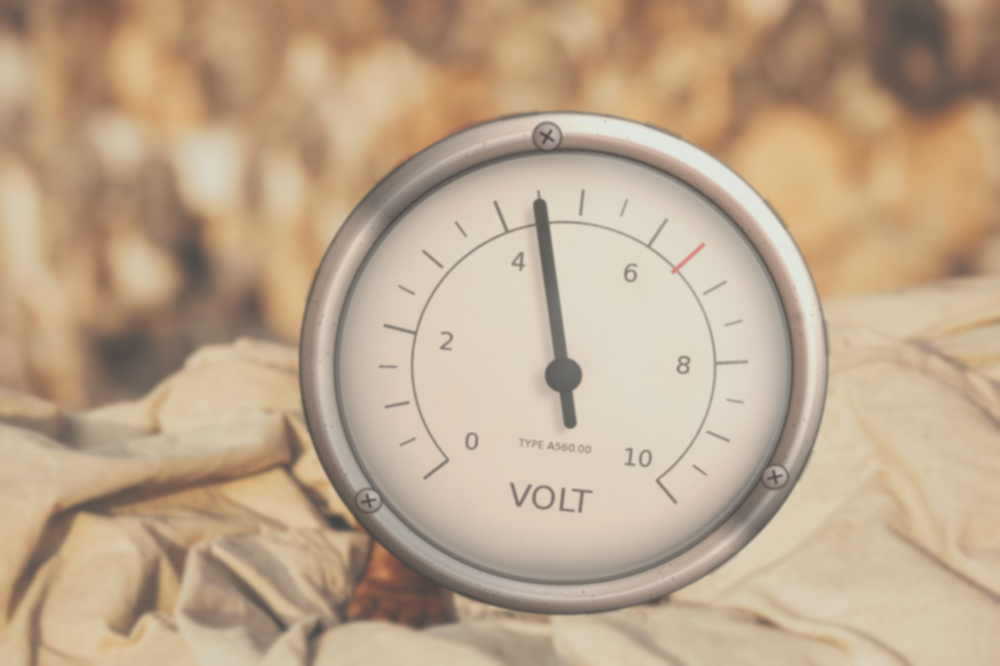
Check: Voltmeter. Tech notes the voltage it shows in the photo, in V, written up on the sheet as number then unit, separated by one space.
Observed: 4.5 V
